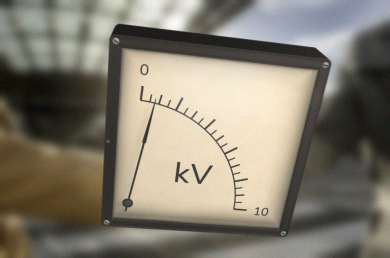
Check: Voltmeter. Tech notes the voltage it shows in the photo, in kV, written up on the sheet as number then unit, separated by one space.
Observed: 0.75 kV
